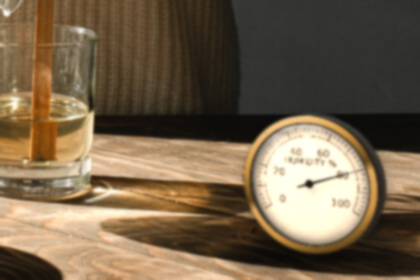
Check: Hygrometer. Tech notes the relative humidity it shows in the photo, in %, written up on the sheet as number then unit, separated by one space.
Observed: 80 %
